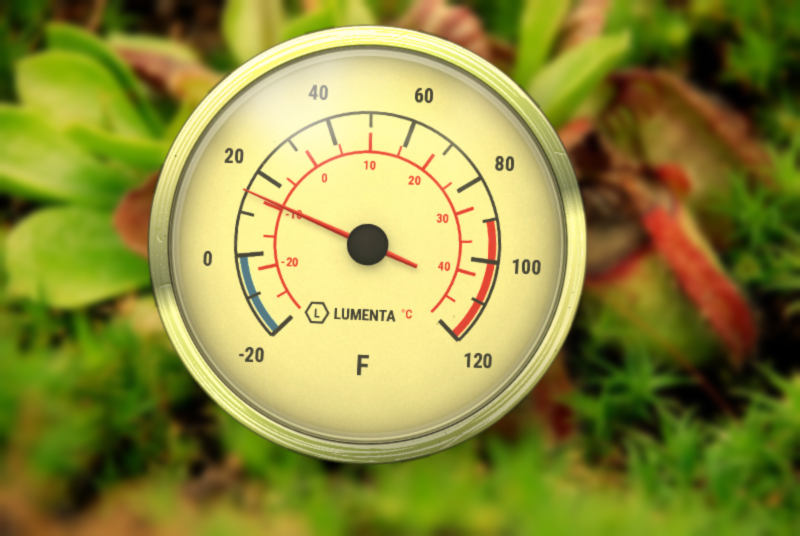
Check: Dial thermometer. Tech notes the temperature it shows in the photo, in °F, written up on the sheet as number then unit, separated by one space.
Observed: 15 °F
